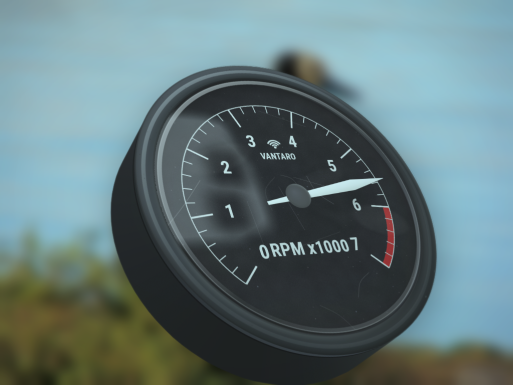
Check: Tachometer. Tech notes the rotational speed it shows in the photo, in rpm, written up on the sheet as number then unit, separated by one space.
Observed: 5600 rpm
